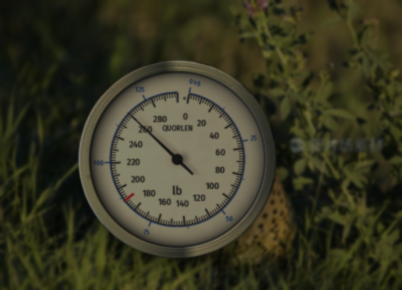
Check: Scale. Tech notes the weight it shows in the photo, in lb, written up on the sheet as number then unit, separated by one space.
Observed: 260 lb
